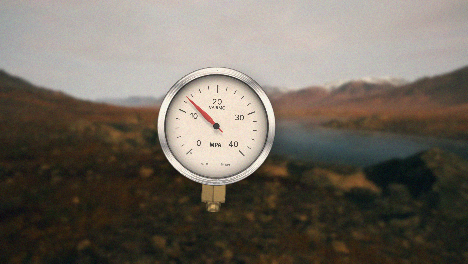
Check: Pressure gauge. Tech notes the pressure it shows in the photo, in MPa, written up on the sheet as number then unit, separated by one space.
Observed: 13 MPa
